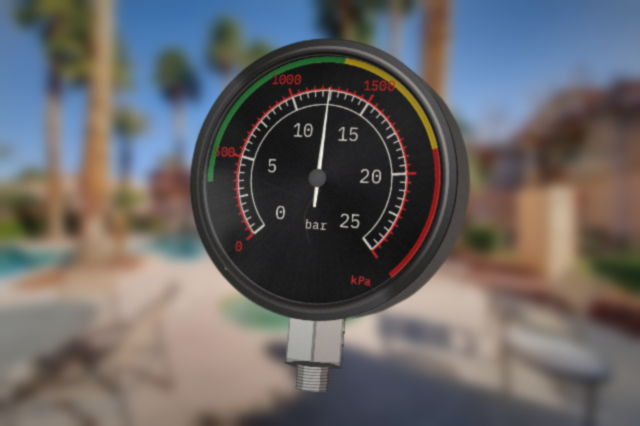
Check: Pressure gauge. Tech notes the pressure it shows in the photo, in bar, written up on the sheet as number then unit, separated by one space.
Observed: 12.5 bar
